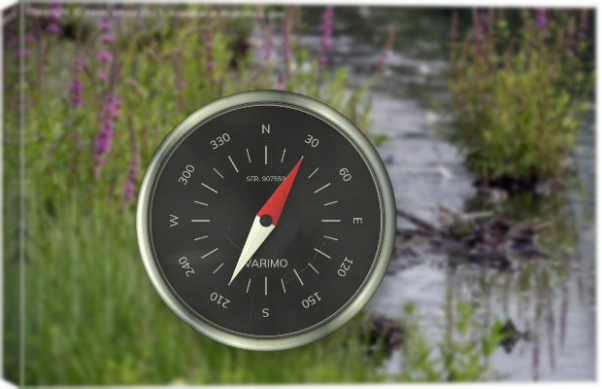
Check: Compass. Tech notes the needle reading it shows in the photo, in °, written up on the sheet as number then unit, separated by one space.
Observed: 30 °
